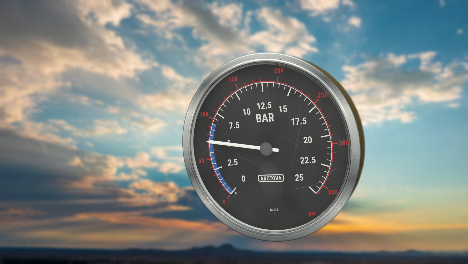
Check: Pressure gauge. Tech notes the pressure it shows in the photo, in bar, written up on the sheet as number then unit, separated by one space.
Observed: 5 bar
